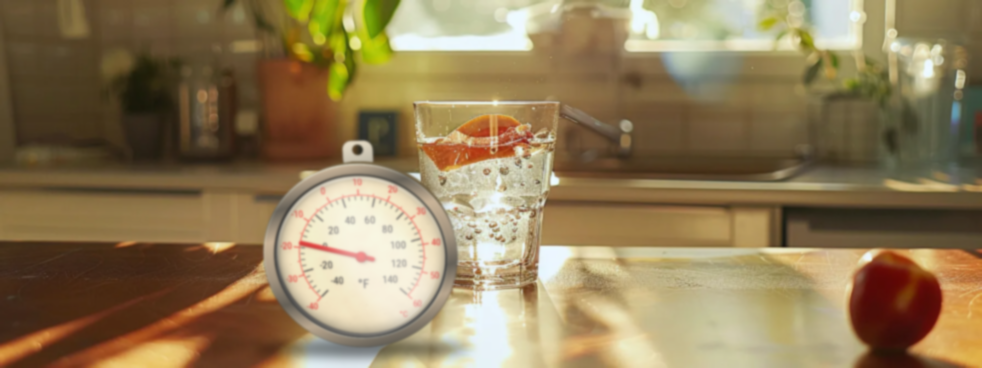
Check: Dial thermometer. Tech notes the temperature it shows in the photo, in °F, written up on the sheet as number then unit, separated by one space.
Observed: 0 °F
